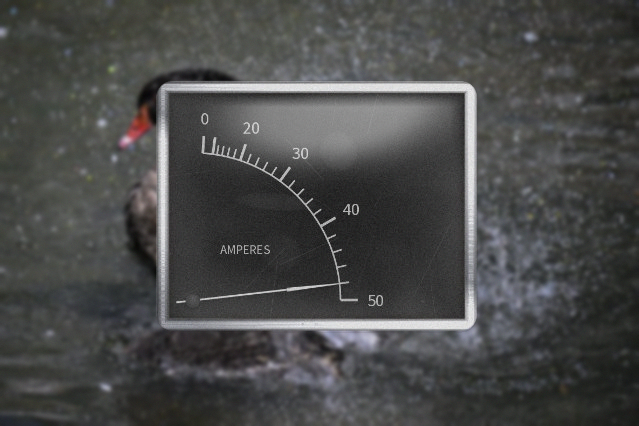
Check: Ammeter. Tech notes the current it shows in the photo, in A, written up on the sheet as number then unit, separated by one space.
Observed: 48 A
